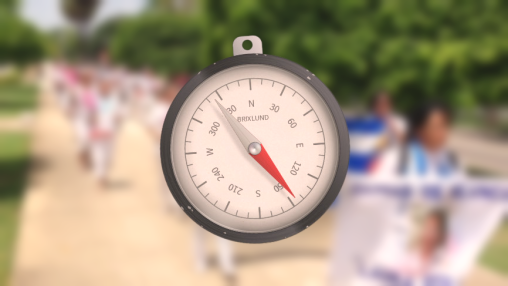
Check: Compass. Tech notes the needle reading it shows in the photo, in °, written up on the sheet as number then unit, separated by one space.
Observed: 145 °
